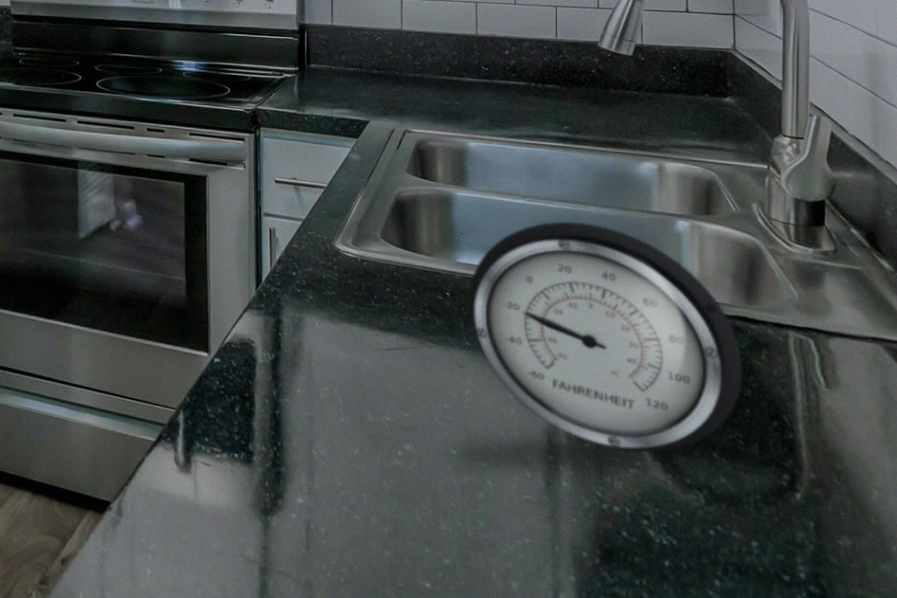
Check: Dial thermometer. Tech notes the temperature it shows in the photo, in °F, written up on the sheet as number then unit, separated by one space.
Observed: -20 °F
